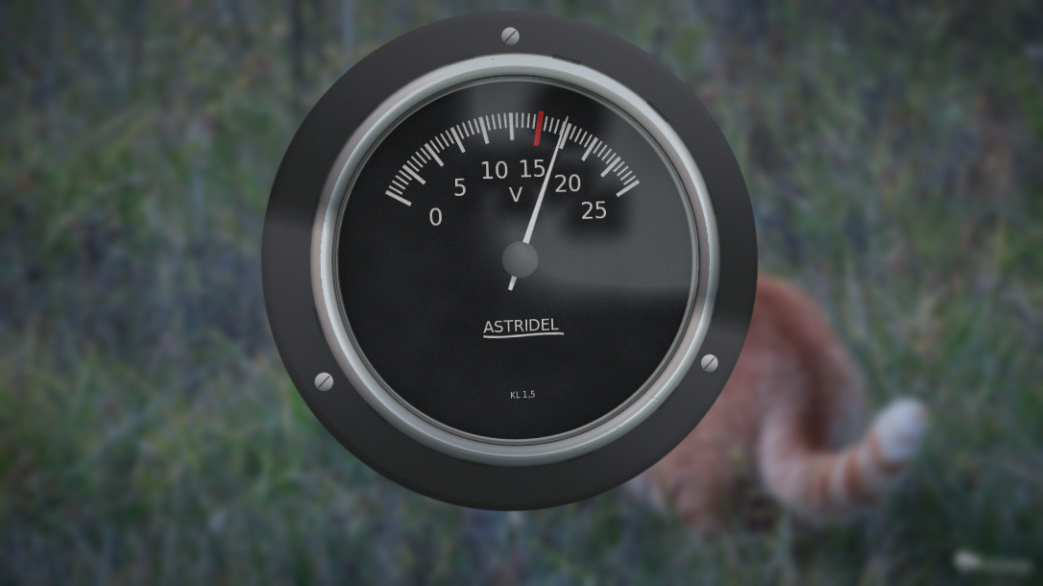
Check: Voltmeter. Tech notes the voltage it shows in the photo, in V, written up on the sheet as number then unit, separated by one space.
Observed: 17 V
